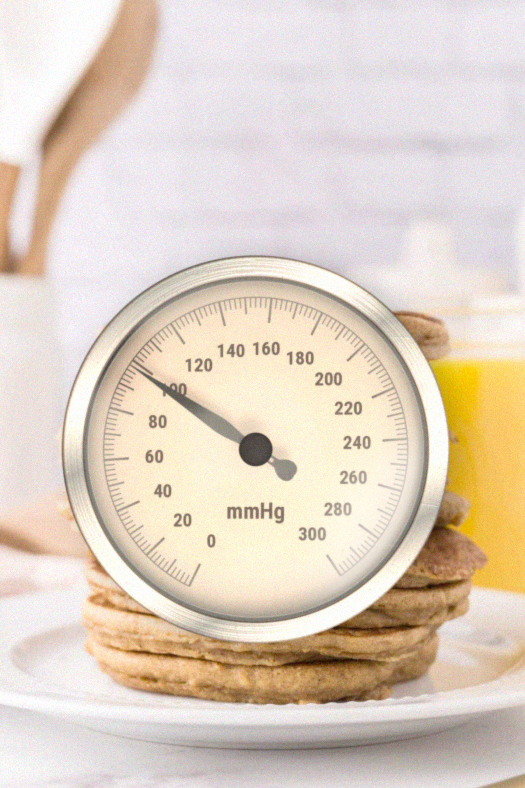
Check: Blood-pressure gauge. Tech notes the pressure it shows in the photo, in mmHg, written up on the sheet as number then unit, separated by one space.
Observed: 98 mmHg
